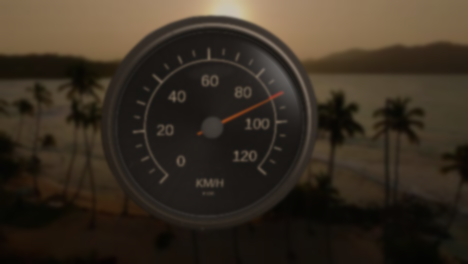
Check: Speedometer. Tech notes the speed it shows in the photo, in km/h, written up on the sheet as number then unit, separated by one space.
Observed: 90 km/h
